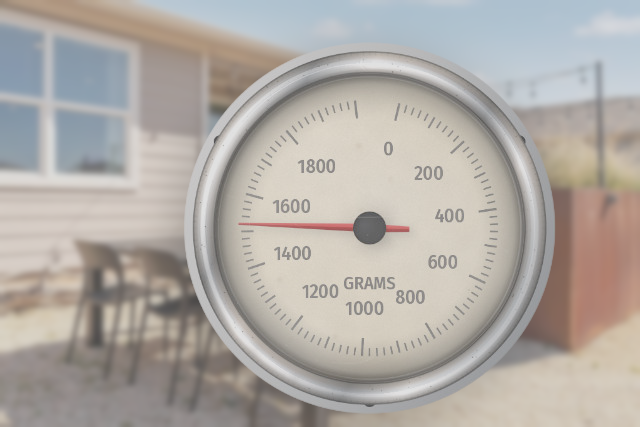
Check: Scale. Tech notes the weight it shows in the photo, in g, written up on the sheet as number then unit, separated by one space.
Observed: 1520 g
